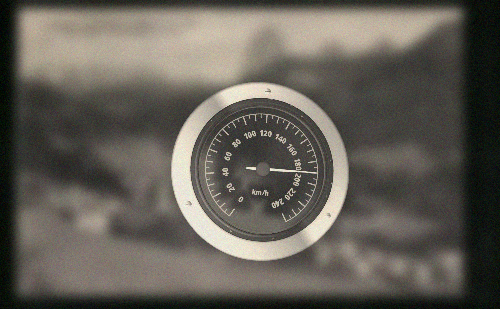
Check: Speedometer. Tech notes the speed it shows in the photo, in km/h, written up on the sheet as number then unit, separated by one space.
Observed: 190 km/h
